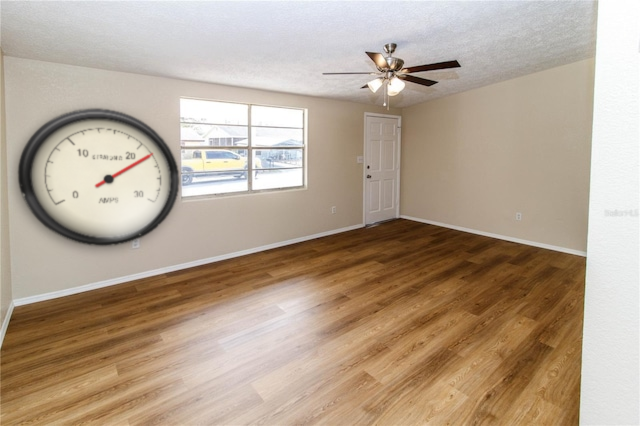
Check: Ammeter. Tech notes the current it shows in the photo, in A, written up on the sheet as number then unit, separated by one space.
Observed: 22 A
